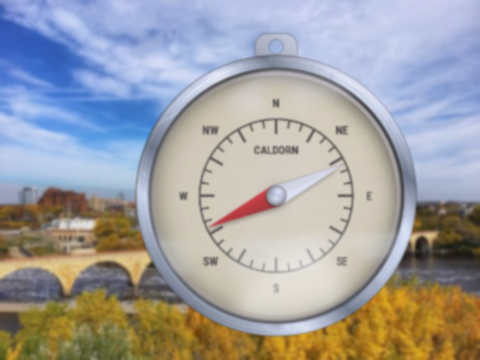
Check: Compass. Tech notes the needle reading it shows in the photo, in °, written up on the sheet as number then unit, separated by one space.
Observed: 245 °
